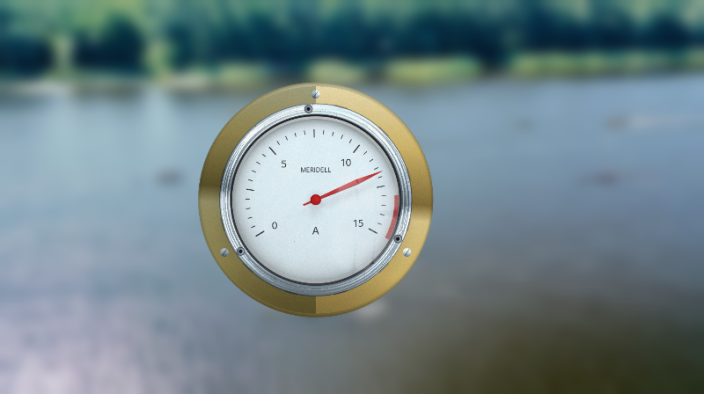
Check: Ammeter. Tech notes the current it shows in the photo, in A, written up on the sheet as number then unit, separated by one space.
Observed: 11.75 A
